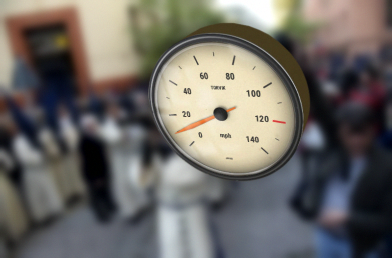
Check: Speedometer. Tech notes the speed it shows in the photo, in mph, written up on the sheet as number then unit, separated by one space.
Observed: 10 mph
